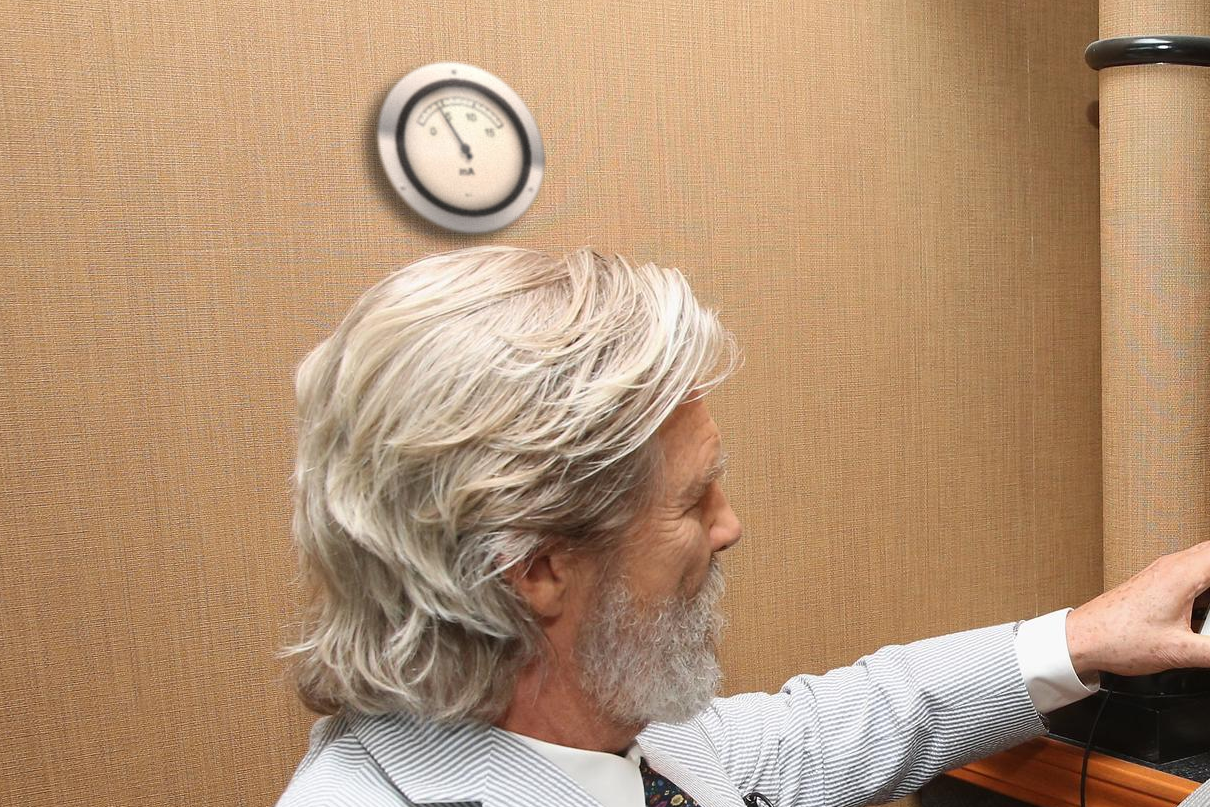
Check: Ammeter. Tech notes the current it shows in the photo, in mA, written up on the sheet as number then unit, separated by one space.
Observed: 4 mA
